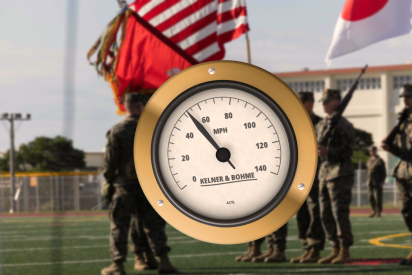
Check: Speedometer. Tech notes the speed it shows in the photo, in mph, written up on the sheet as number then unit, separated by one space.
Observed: 52.5 mph
